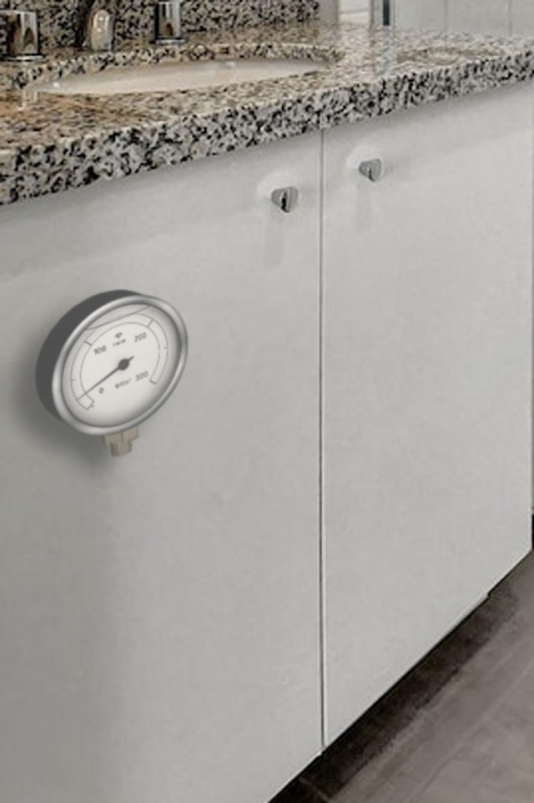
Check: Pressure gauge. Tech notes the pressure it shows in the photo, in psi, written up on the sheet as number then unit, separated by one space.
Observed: 25 psi
